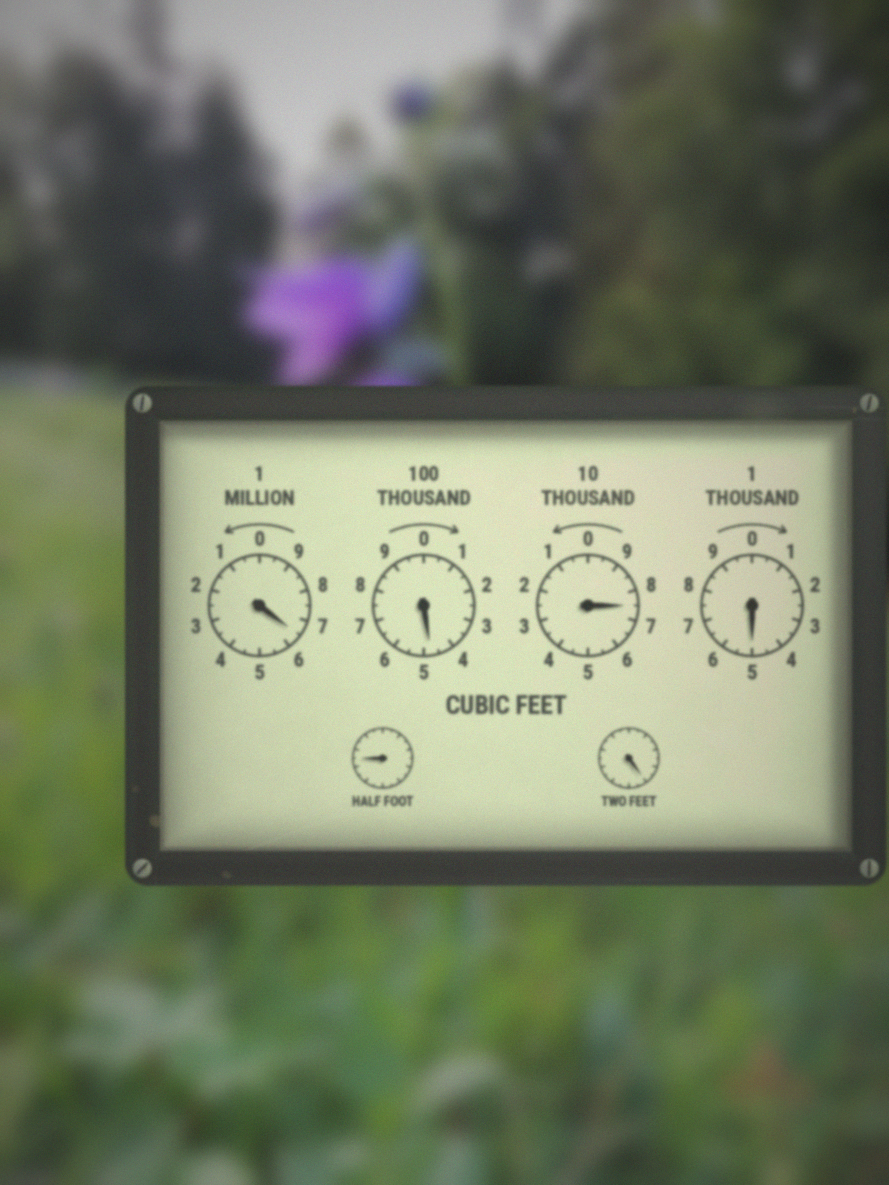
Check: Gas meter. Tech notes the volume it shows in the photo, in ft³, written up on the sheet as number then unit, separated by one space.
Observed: 647500 ft³
